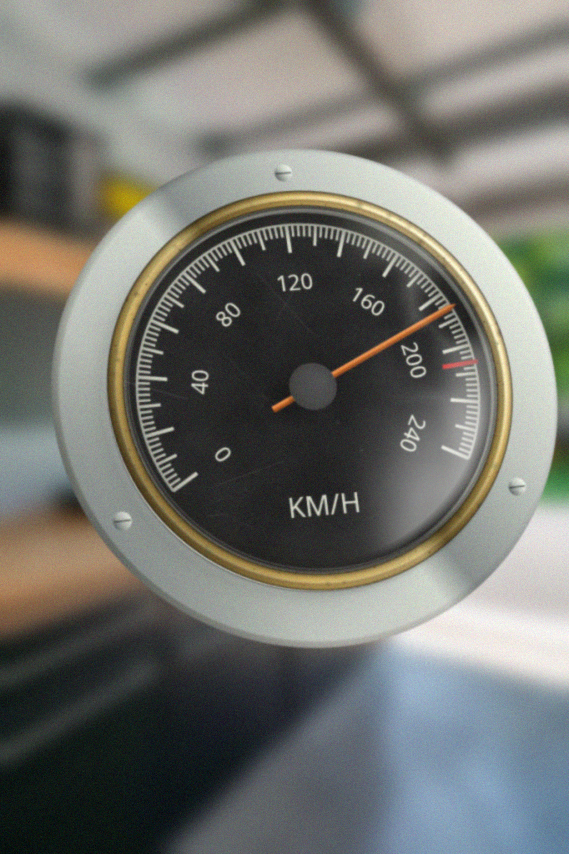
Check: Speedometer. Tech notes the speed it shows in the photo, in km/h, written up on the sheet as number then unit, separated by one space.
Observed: 186 km/h
